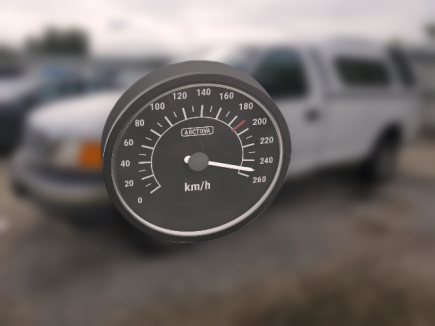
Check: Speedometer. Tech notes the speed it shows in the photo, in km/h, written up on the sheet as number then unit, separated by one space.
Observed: 250 km/h
